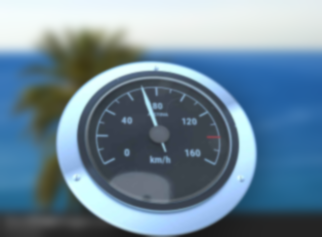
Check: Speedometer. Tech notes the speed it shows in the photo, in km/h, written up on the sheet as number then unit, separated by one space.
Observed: 70 km/h
